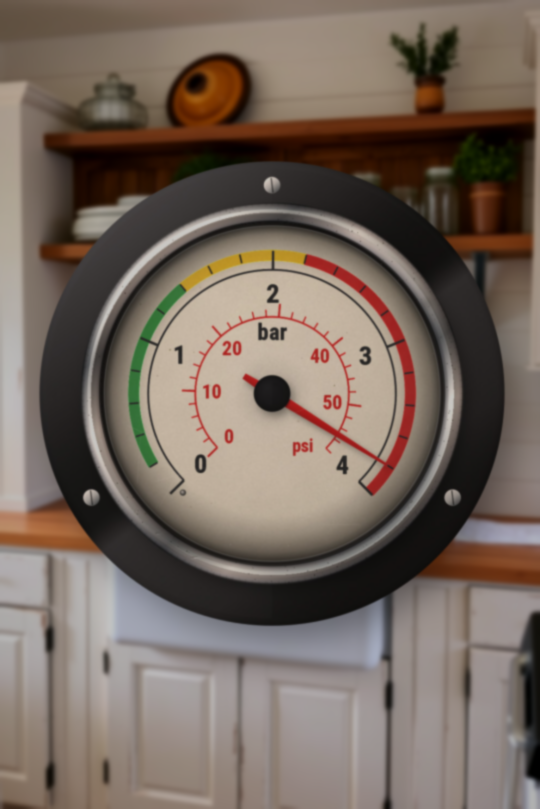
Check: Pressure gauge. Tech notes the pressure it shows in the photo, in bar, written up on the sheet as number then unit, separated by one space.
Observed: 3.8 bar
